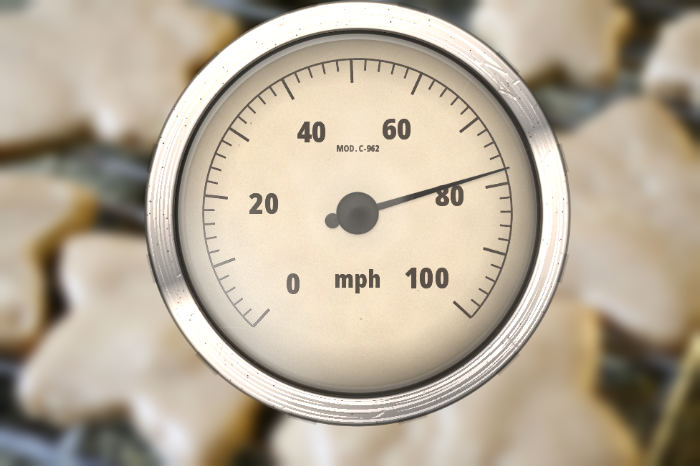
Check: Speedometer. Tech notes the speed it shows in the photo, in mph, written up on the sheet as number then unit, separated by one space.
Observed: 78 mph
